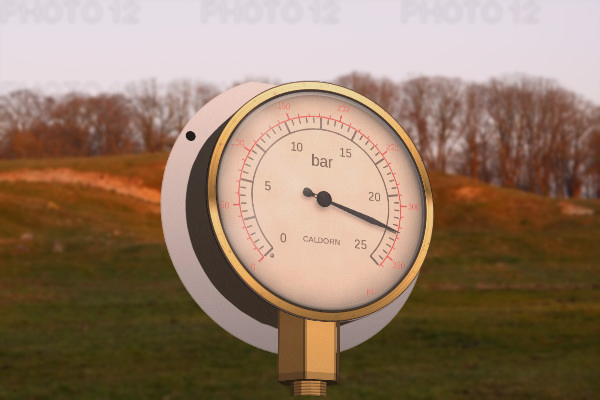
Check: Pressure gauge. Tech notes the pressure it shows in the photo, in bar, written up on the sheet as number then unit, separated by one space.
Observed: 22.5 bar
